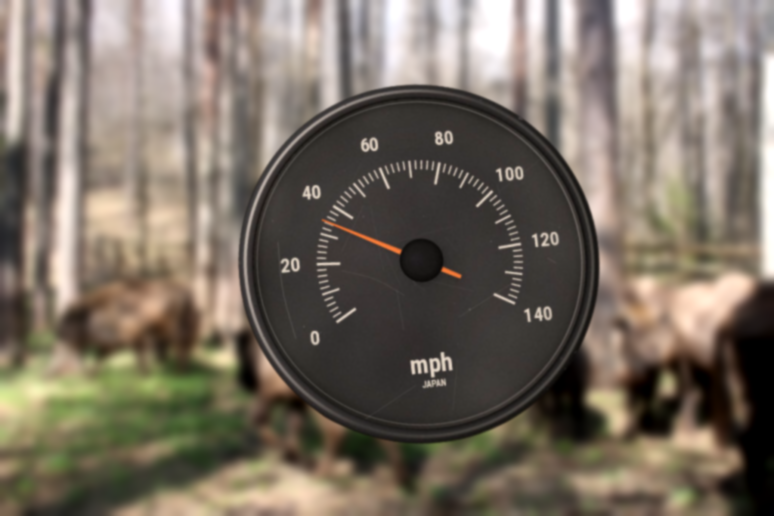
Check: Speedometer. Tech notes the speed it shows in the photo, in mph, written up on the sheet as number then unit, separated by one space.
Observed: 34 mph
